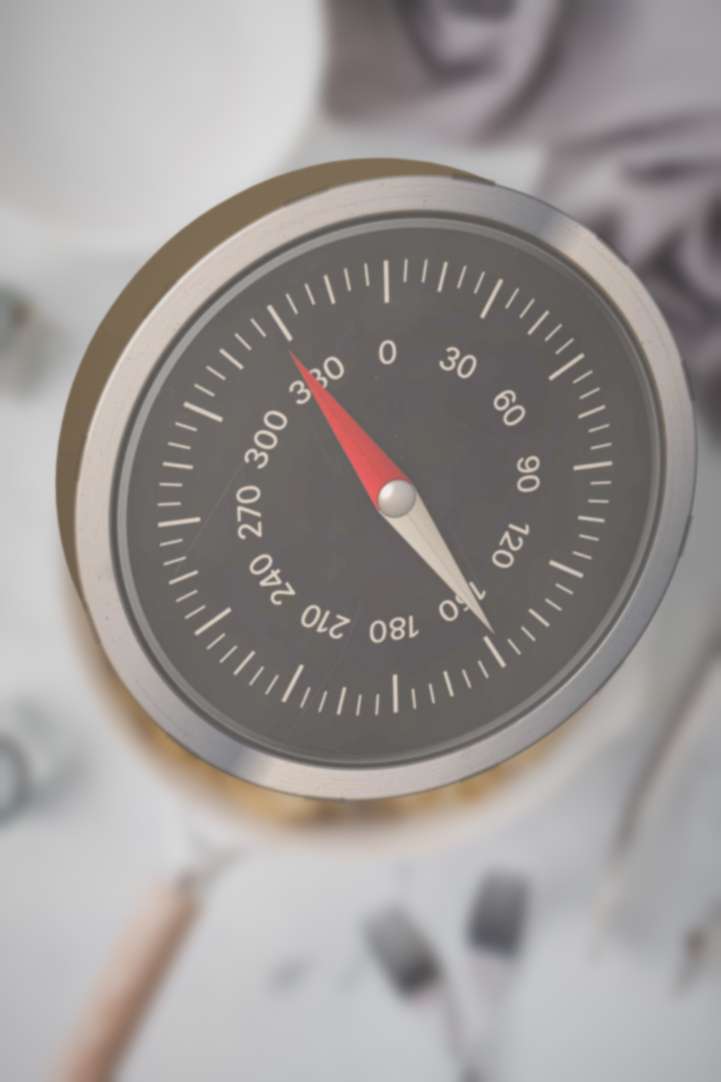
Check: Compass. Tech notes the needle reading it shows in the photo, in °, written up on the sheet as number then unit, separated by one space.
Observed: 327.5 °
